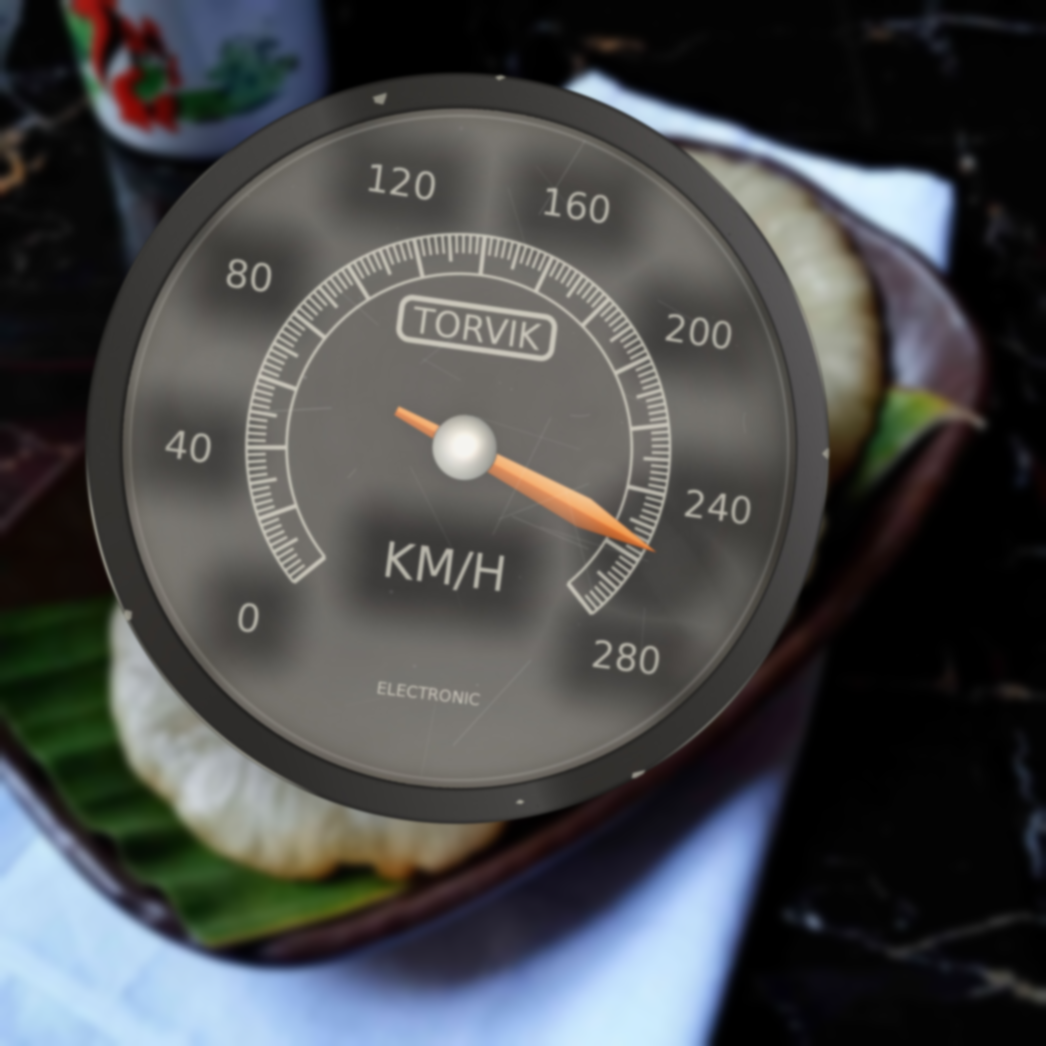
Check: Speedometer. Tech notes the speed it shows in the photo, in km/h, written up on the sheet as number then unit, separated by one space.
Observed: 256 km/h
